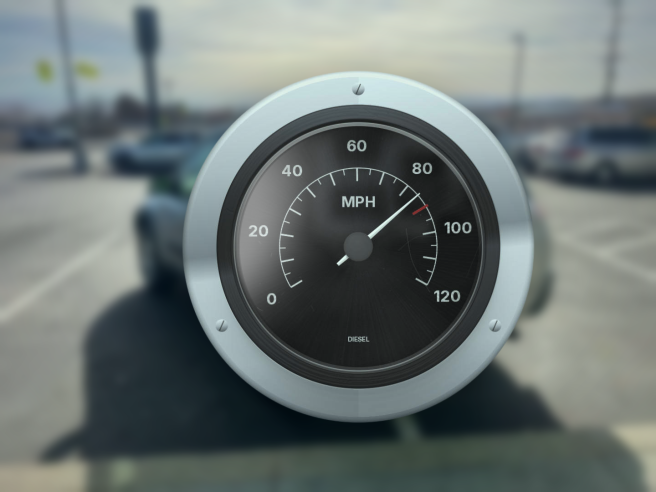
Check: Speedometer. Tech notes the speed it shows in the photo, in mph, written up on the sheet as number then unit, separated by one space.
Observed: 85 mph
